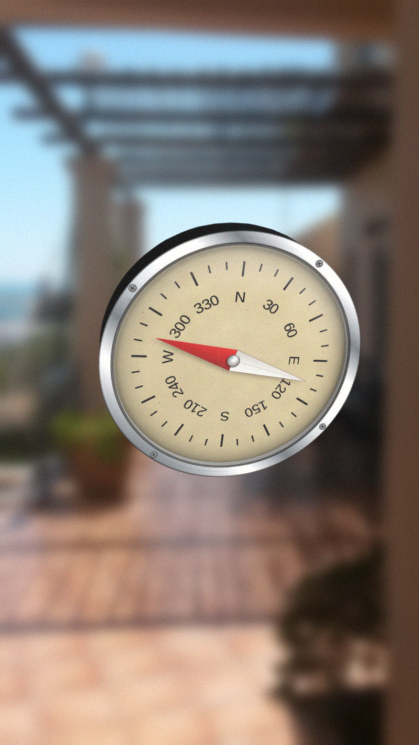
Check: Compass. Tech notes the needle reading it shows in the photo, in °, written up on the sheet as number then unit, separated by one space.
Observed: 285 °
